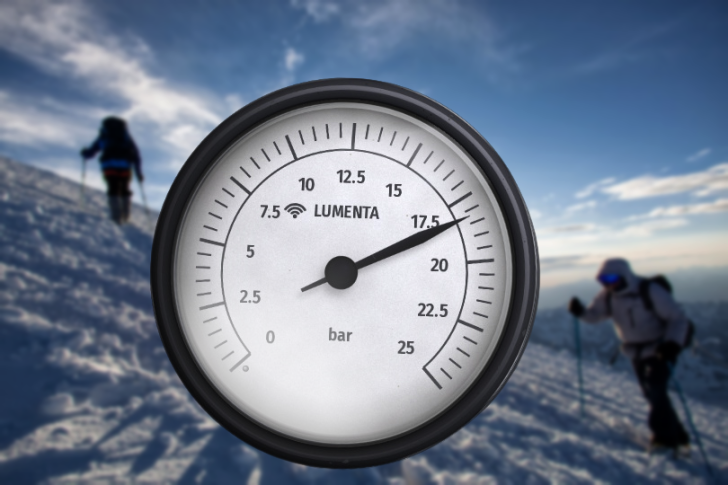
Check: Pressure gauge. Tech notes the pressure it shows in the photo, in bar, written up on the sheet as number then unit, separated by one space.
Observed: 18.25 bar
